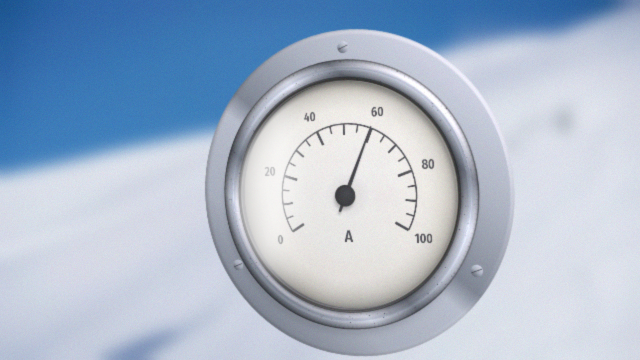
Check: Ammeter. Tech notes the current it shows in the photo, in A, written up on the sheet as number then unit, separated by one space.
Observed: 60 A
